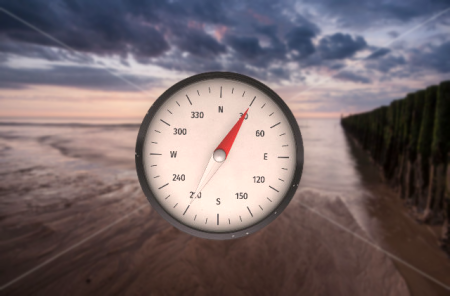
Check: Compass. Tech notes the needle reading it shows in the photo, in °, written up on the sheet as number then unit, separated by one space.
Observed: 30 °
